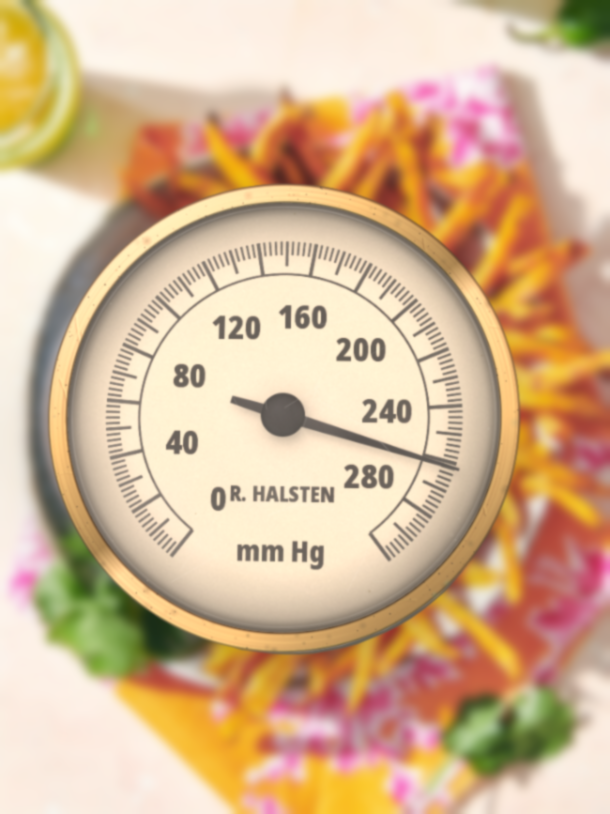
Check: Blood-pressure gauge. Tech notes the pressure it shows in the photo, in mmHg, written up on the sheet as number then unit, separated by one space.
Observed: 262 mmHg
